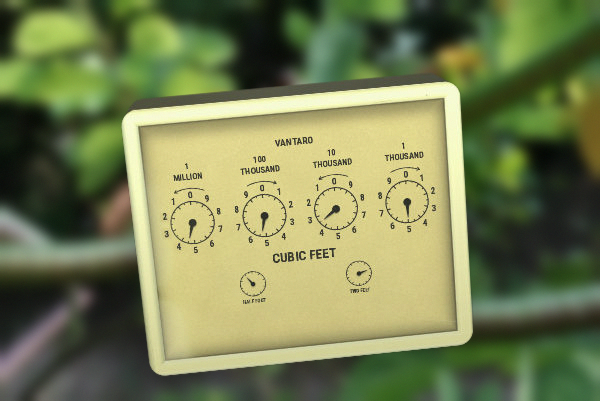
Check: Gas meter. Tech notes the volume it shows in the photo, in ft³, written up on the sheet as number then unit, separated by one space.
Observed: 453500 ft³
